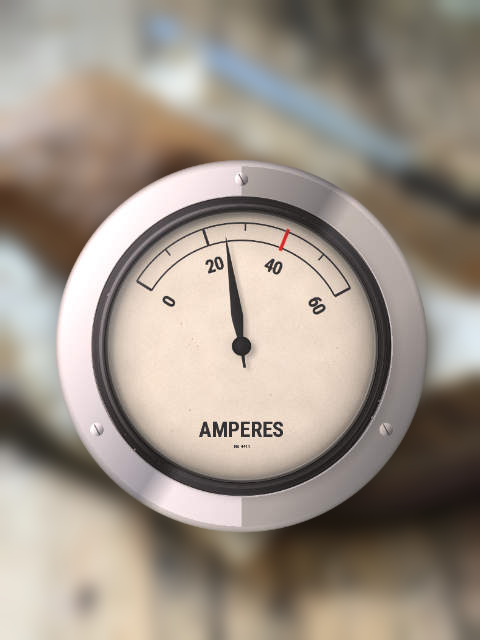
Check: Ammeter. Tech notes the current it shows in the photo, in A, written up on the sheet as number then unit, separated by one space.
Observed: 25 A
